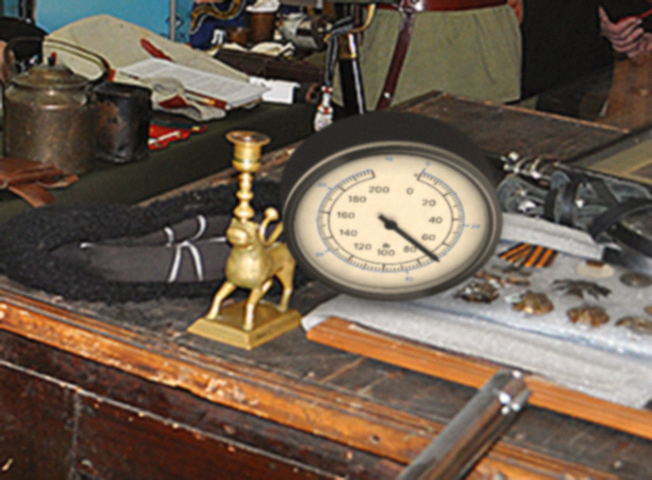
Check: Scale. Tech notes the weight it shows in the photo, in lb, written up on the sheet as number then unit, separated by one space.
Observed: 70 lb
